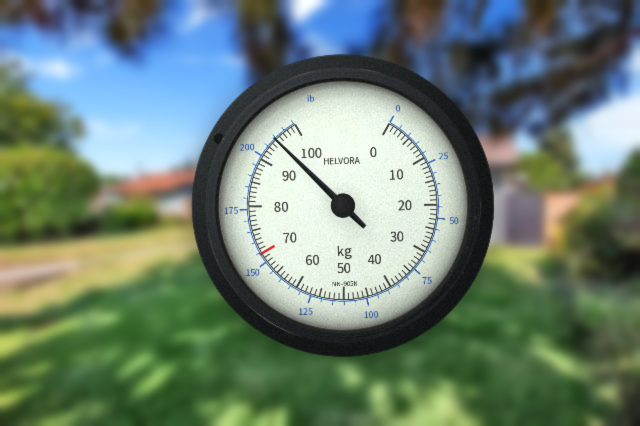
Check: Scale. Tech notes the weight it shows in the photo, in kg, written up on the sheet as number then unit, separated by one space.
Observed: 95 kg
